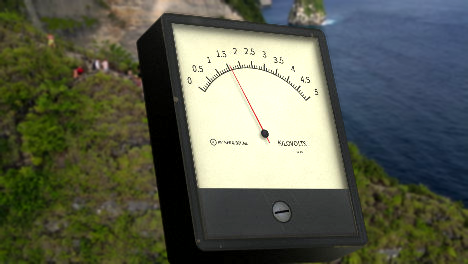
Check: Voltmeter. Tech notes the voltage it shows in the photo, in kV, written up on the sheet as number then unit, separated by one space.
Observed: 1.5 kV
